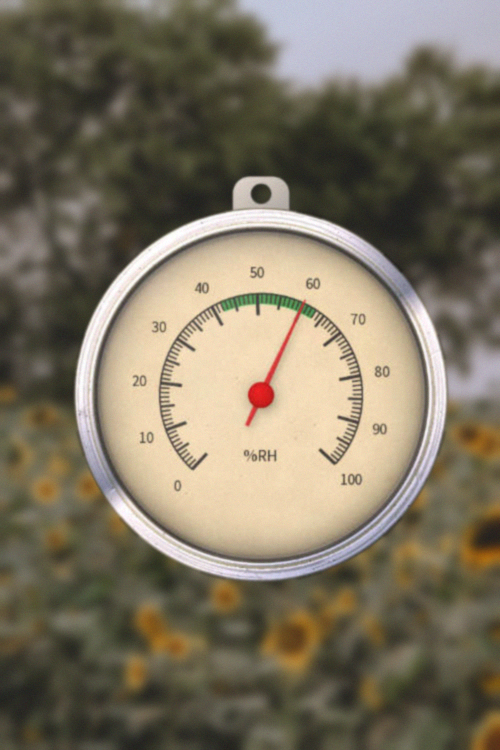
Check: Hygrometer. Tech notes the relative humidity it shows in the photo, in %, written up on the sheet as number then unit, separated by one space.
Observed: 60 %
